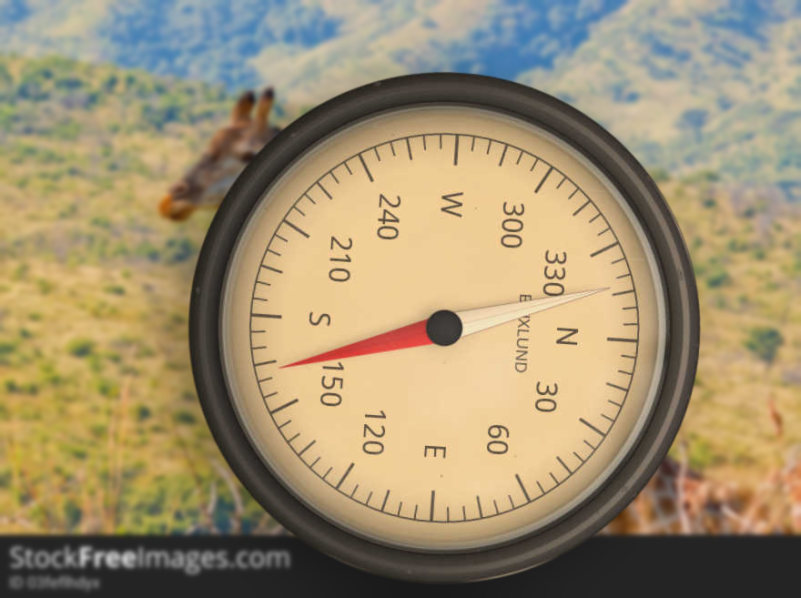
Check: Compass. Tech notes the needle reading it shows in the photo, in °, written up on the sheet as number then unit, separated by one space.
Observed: 162.5 °
